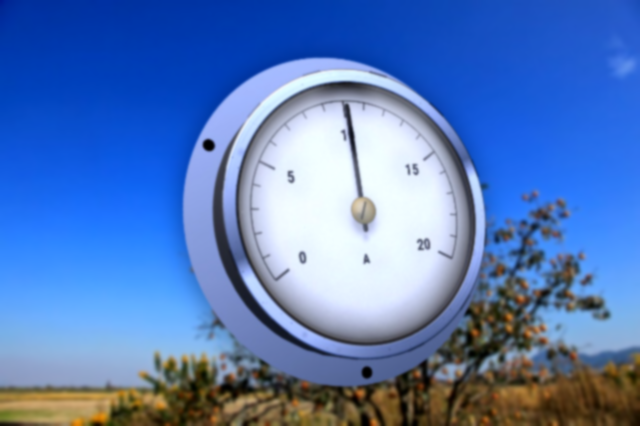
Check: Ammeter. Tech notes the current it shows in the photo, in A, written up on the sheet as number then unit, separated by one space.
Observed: 10 A
